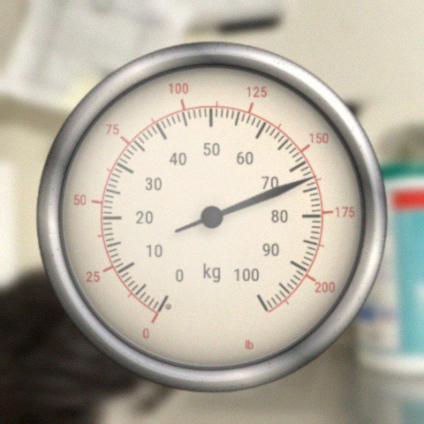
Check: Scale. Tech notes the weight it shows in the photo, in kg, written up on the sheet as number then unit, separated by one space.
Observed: 73 kg
